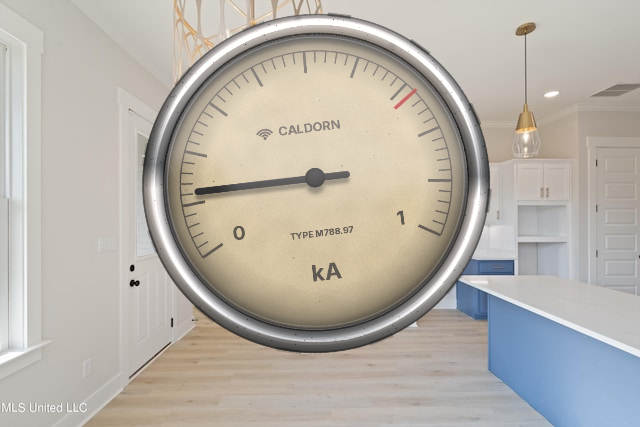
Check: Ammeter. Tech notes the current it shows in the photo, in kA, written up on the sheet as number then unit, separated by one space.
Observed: 0.12 kA
